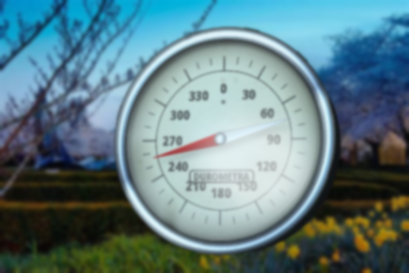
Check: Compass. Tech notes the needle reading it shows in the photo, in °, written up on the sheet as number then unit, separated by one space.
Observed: 255 °
